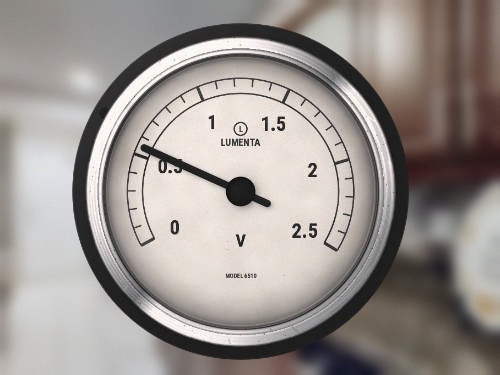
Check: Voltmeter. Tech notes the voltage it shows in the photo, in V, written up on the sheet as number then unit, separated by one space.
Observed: 0.55 V
